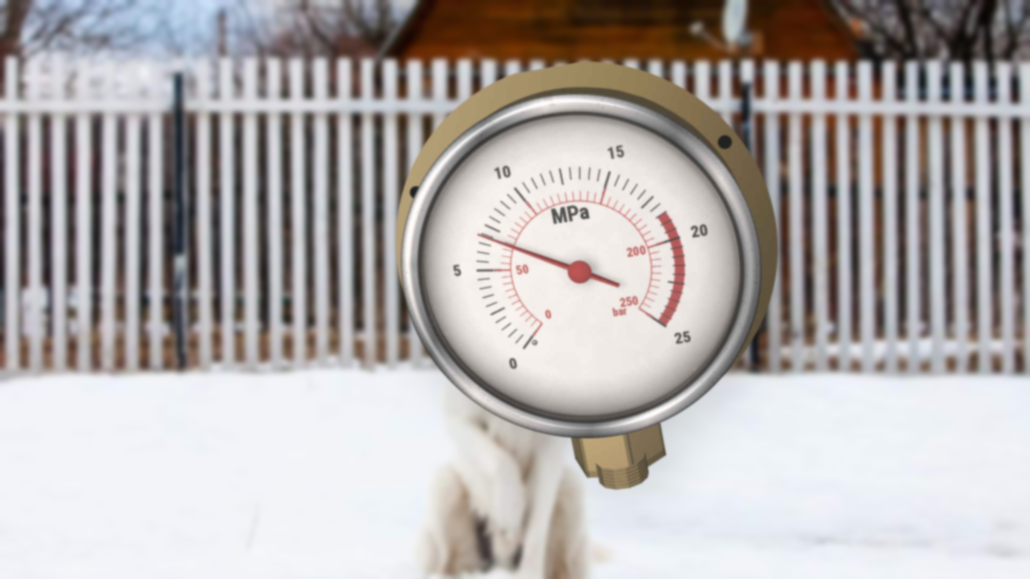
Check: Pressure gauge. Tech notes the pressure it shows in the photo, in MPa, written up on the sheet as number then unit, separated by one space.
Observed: 7 MPa
